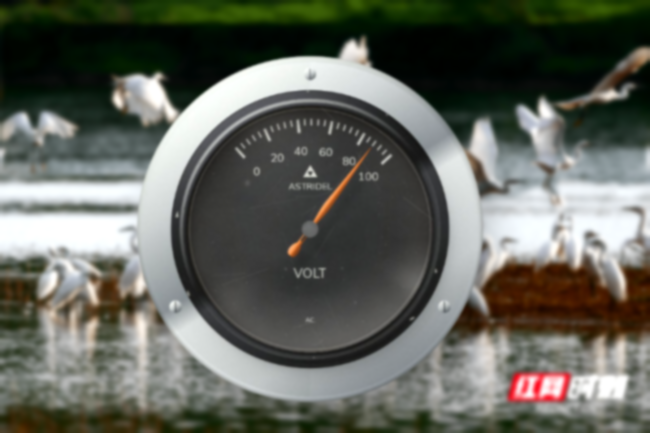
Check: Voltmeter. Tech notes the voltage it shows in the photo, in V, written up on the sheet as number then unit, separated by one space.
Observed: 88 V
